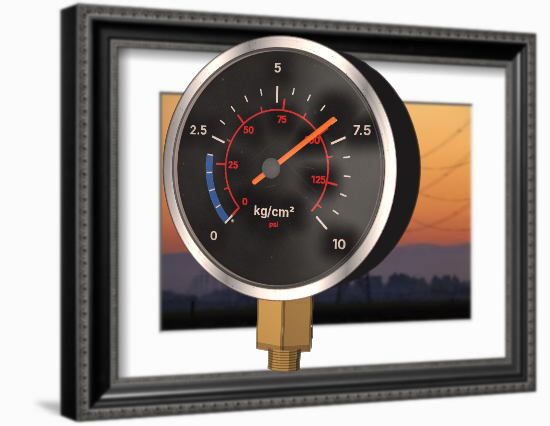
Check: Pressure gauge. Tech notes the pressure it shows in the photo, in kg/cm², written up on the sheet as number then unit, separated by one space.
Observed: 7 kg/cm²
